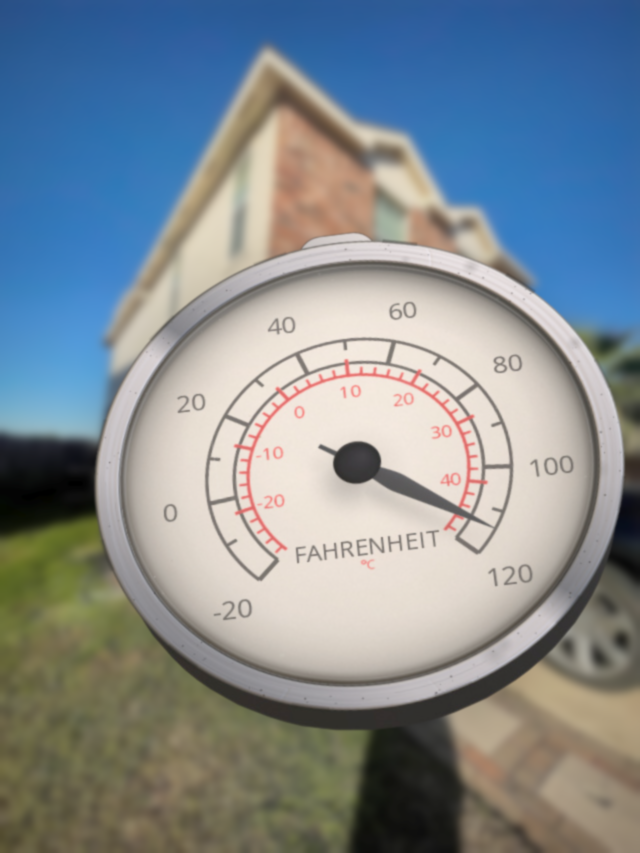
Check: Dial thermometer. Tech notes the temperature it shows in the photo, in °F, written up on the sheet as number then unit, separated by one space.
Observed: 115 °F
